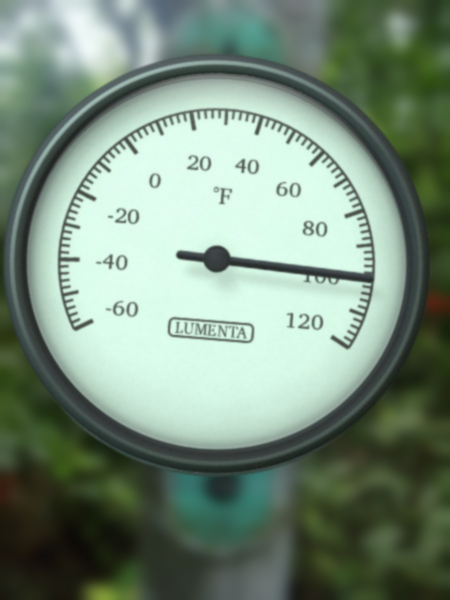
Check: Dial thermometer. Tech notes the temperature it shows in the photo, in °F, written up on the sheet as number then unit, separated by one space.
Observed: 100 °F
